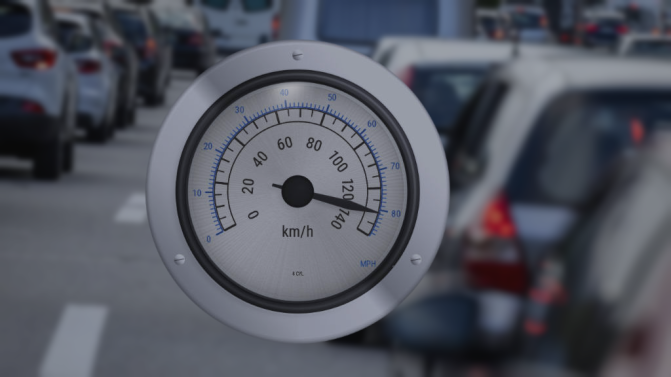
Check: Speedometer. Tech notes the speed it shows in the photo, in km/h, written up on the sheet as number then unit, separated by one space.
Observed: 130 km/h
